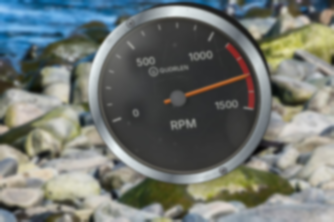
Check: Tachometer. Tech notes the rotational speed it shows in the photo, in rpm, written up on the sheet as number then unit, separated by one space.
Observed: 1300 rpm
